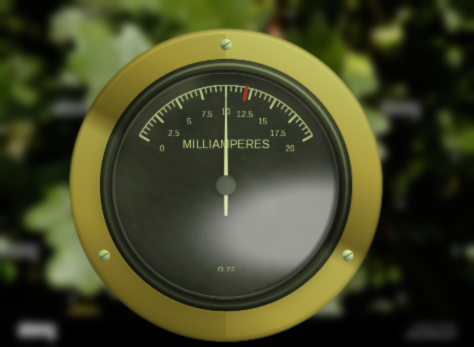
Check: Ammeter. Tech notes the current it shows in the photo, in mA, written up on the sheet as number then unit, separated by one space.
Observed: 10 mA
